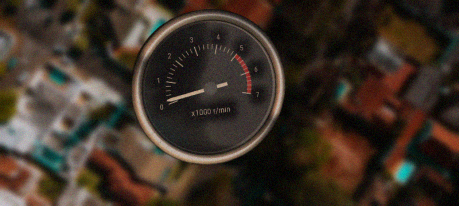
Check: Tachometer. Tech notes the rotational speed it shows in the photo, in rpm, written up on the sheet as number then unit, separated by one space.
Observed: 200 rpm
